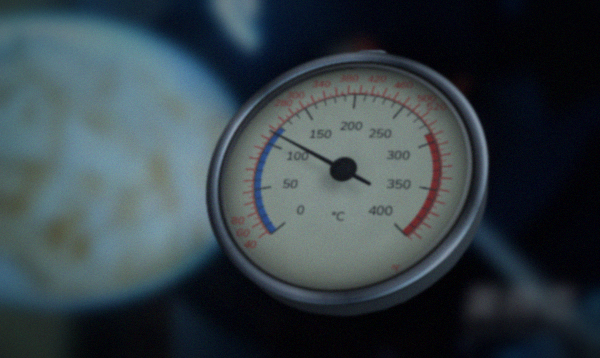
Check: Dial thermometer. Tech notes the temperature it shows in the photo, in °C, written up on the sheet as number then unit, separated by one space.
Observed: 110 °C
